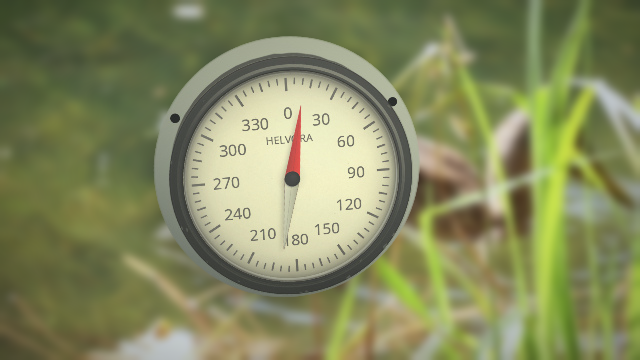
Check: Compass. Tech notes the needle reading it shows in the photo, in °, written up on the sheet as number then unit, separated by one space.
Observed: 10 °
